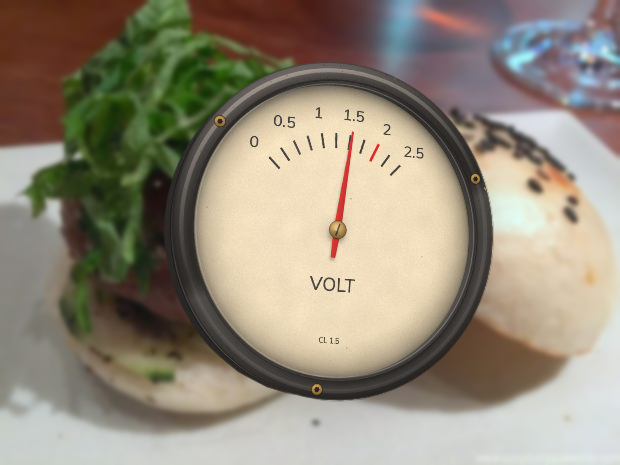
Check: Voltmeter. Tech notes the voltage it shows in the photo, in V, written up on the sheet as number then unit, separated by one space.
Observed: 1.5 V
